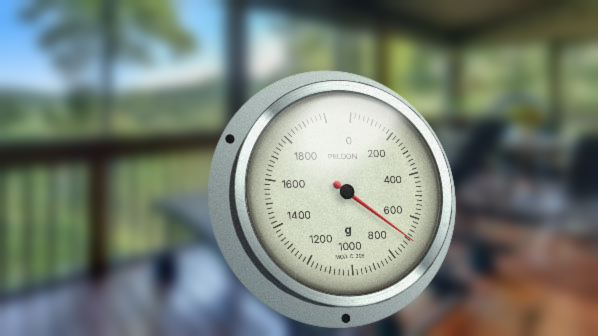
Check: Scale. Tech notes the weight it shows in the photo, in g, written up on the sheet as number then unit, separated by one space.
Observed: 700 g
